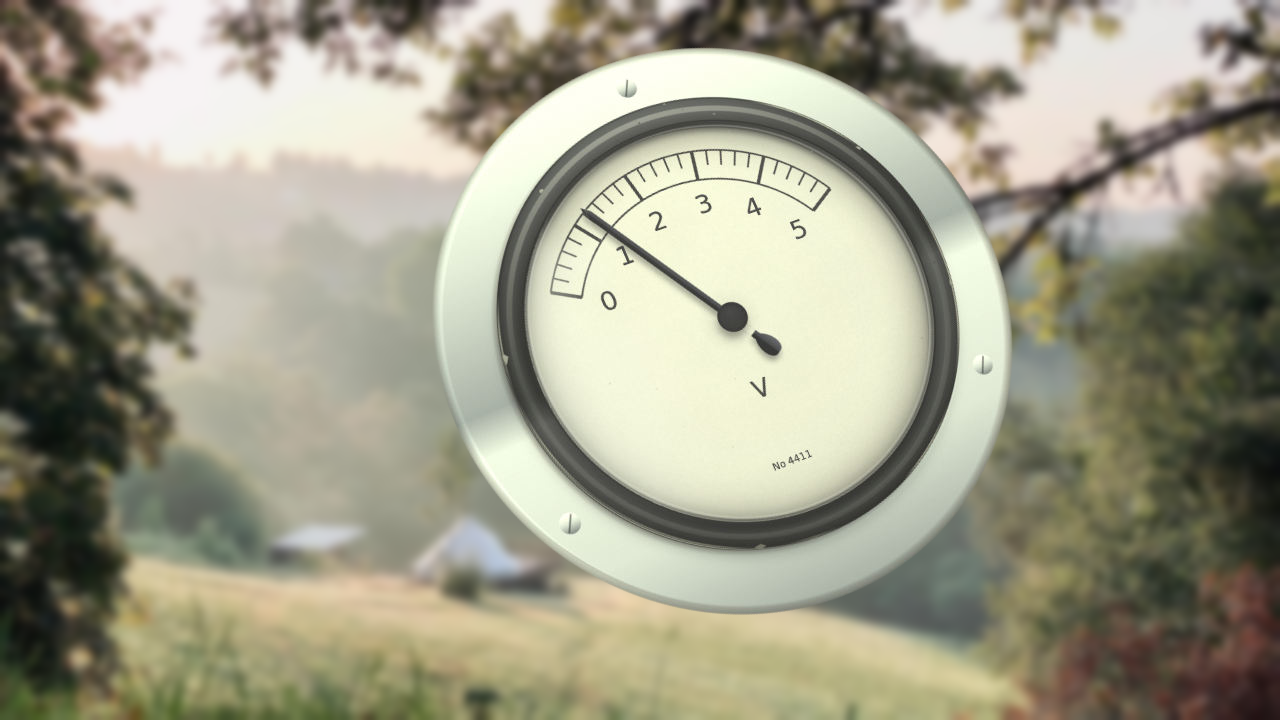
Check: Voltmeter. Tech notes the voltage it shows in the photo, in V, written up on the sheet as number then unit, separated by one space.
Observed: 1.2 V
